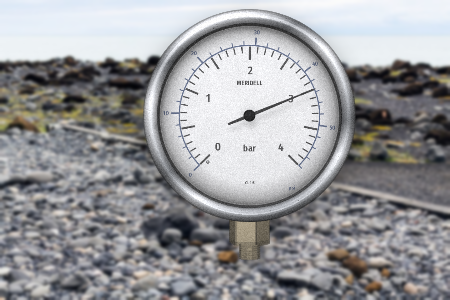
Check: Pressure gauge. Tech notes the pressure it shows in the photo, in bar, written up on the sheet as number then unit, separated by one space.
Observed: 3 bar
